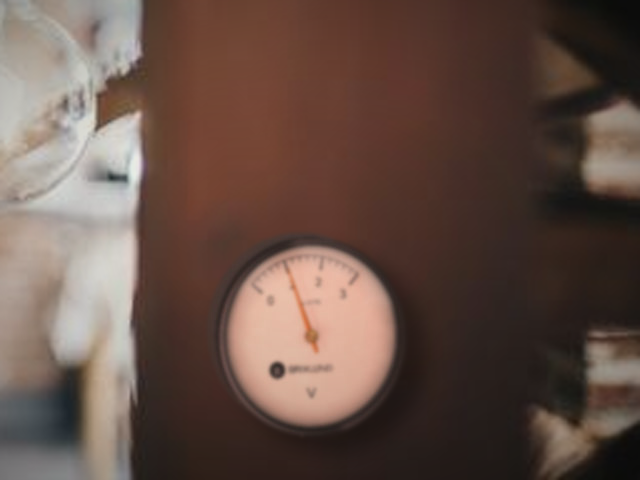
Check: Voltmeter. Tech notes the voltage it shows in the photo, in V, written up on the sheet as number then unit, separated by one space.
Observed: 1 V
